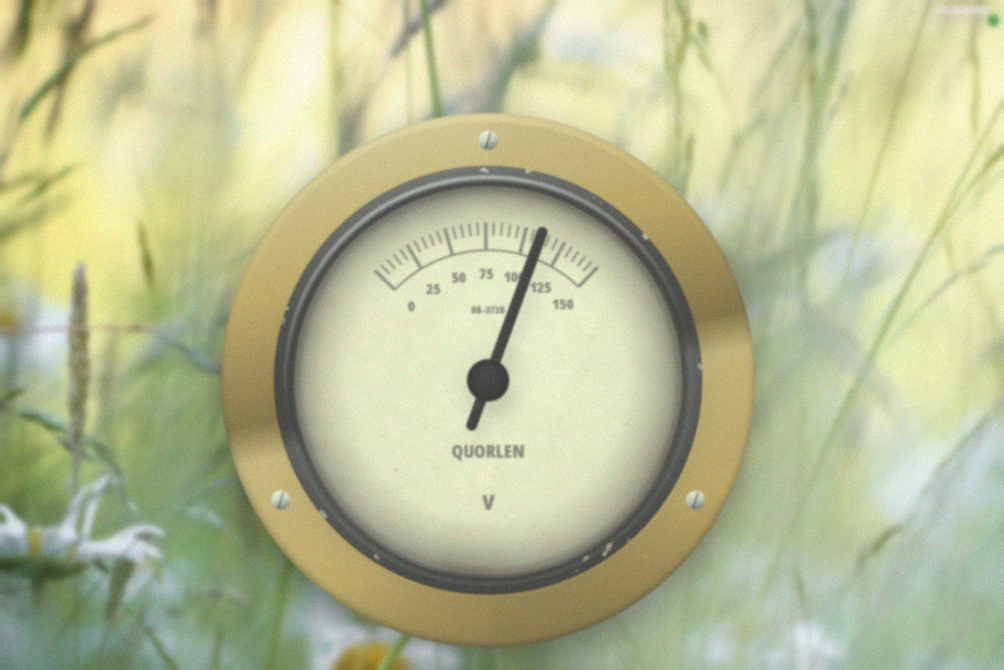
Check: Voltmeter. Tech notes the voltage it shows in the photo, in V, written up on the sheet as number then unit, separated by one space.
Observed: 110 V
